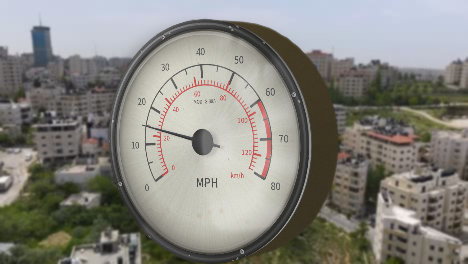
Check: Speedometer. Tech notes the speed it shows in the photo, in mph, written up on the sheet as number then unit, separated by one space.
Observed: 15 mph
